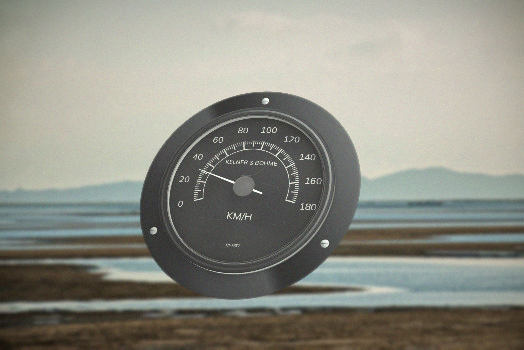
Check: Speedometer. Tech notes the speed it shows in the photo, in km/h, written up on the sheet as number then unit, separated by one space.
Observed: 30 km/h
